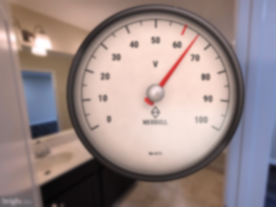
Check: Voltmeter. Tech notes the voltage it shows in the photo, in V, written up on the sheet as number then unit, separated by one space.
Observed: 65 V
